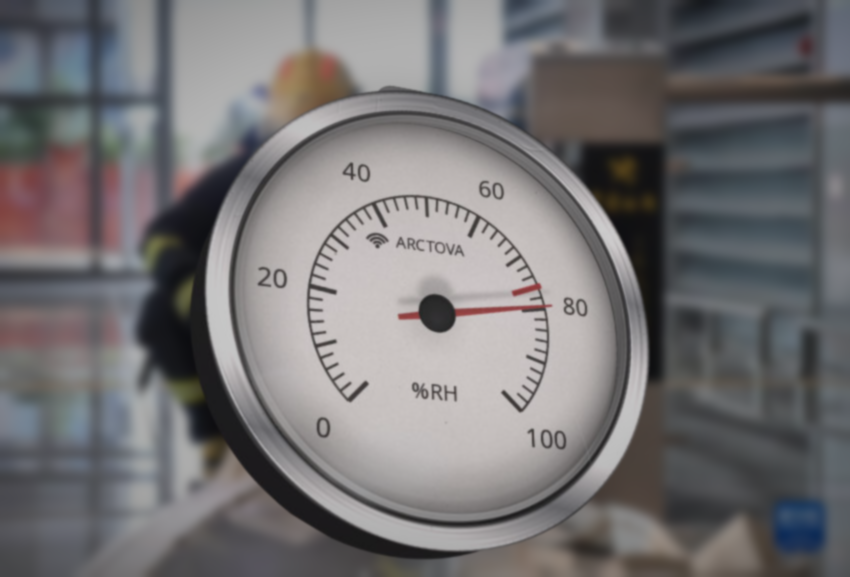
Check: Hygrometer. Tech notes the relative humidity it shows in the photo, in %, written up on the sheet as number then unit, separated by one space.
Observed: 80 %
